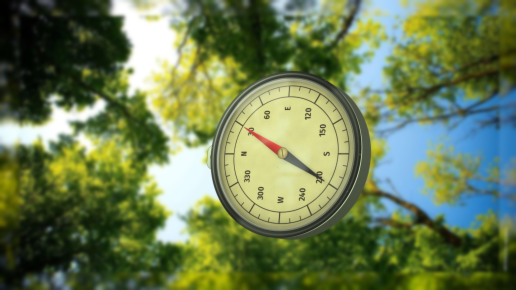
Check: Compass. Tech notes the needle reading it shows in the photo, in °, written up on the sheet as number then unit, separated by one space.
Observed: 30 °
